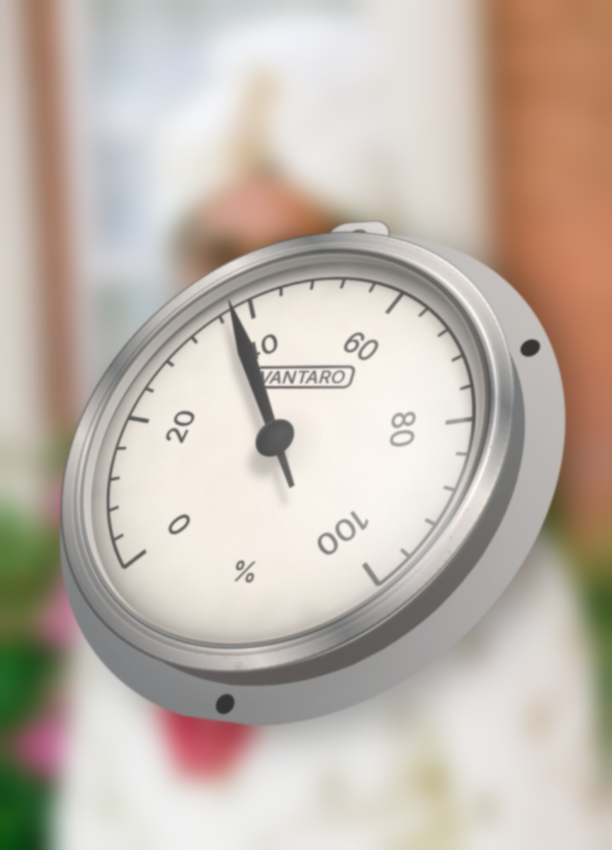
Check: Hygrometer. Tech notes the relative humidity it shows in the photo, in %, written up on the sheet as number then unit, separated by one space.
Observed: 38 %
